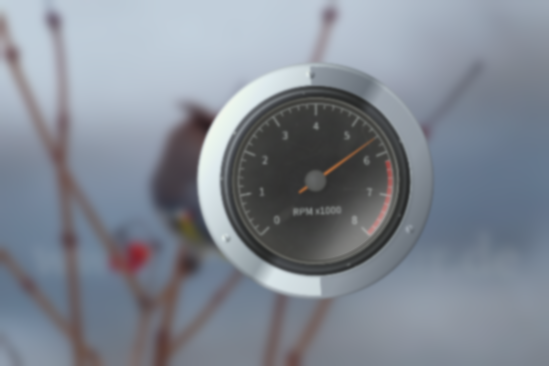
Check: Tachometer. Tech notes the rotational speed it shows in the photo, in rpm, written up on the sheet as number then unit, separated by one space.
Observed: 5600 rpm
